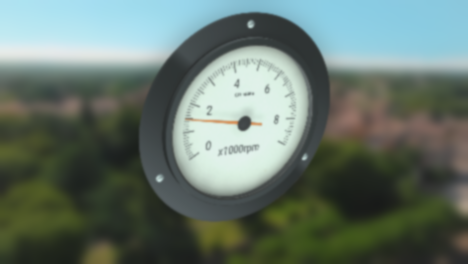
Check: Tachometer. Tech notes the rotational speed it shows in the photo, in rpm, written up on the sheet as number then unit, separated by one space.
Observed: 1500 rpm
